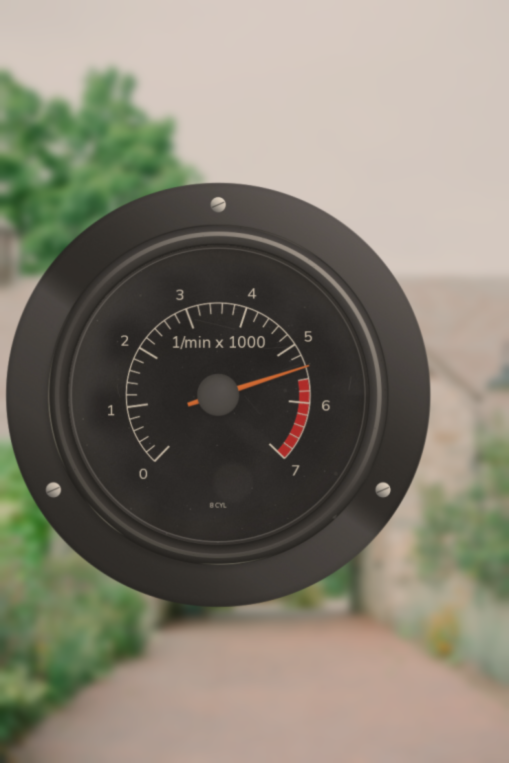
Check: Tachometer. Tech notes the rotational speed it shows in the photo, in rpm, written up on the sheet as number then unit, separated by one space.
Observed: 5400 rpm
